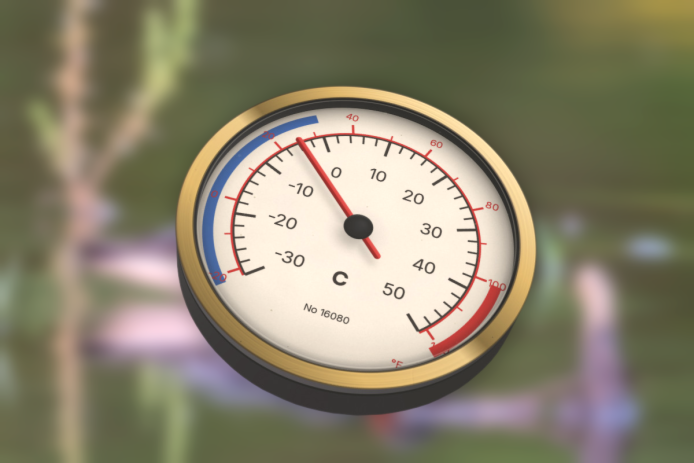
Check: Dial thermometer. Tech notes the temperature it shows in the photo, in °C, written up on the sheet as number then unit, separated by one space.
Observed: -4 °C
